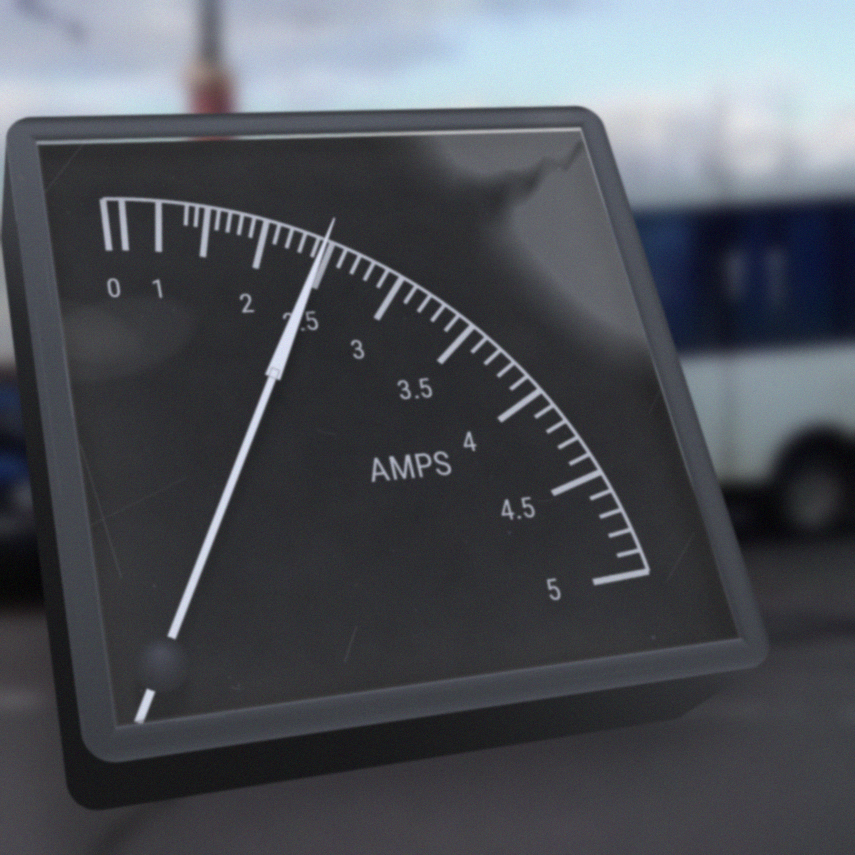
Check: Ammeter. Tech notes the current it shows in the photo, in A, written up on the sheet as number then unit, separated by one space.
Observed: 2.45 A
